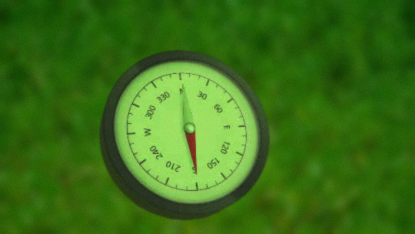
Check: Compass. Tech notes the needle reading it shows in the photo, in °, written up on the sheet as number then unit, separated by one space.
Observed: 180 °
